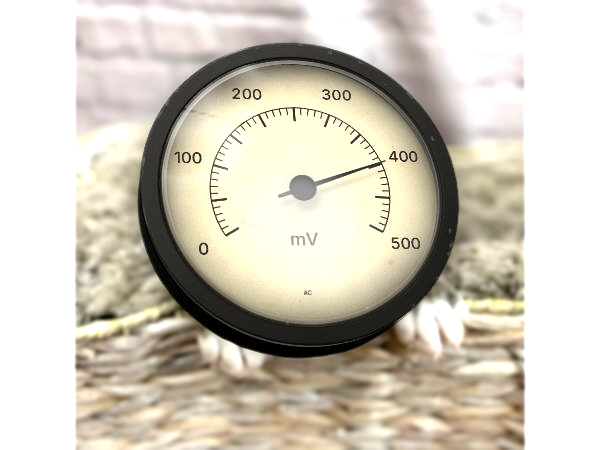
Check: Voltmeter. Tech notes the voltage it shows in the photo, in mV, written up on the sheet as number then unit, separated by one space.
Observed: 400 mV
